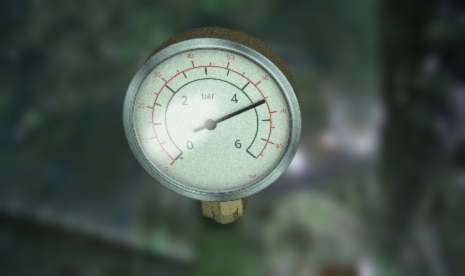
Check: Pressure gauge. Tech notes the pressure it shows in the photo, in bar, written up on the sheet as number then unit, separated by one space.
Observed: 4.5 bar
